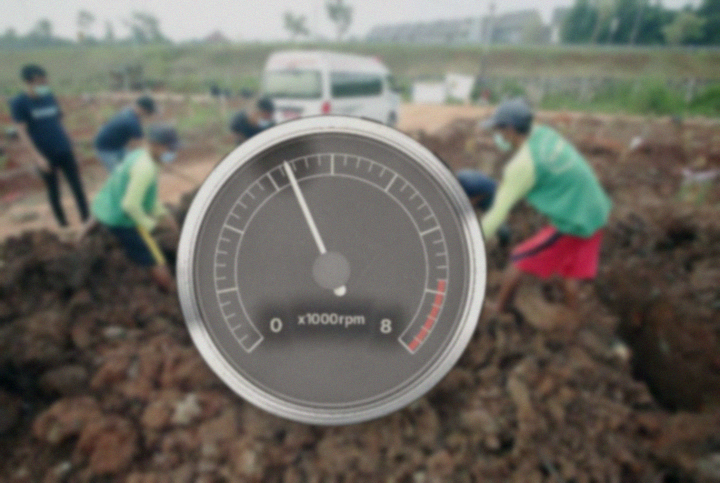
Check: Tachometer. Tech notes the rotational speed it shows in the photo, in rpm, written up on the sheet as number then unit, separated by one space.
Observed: 3300 rpm
